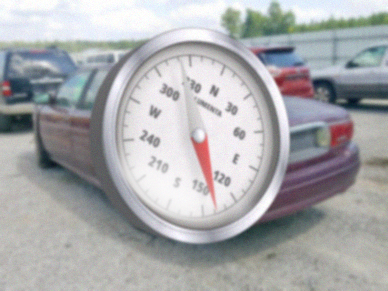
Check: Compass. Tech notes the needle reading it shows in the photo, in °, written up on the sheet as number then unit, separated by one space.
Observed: 140 °
